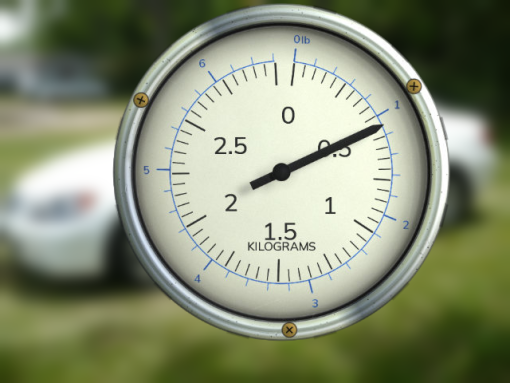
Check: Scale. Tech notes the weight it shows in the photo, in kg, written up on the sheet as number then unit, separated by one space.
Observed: 0.5 kg
